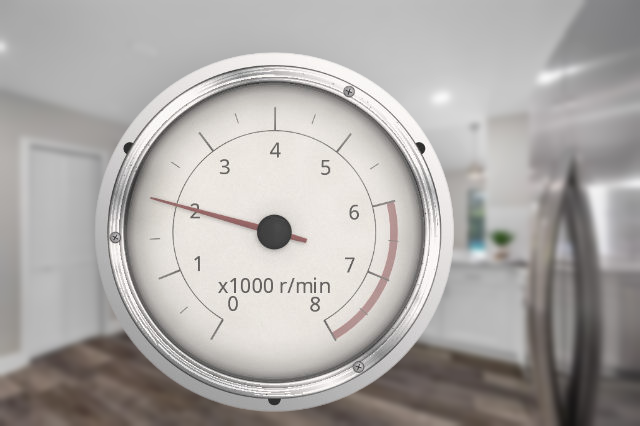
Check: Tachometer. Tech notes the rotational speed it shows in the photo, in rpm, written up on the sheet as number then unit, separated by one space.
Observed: 2000 rpm
